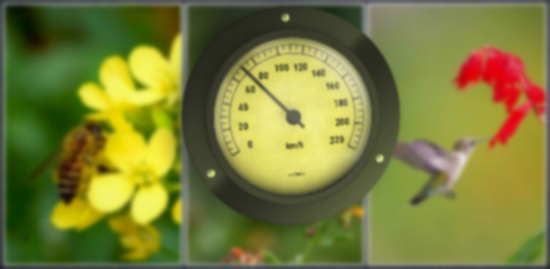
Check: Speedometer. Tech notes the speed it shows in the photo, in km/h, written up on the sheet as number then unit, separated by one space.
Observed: 70 km/h
